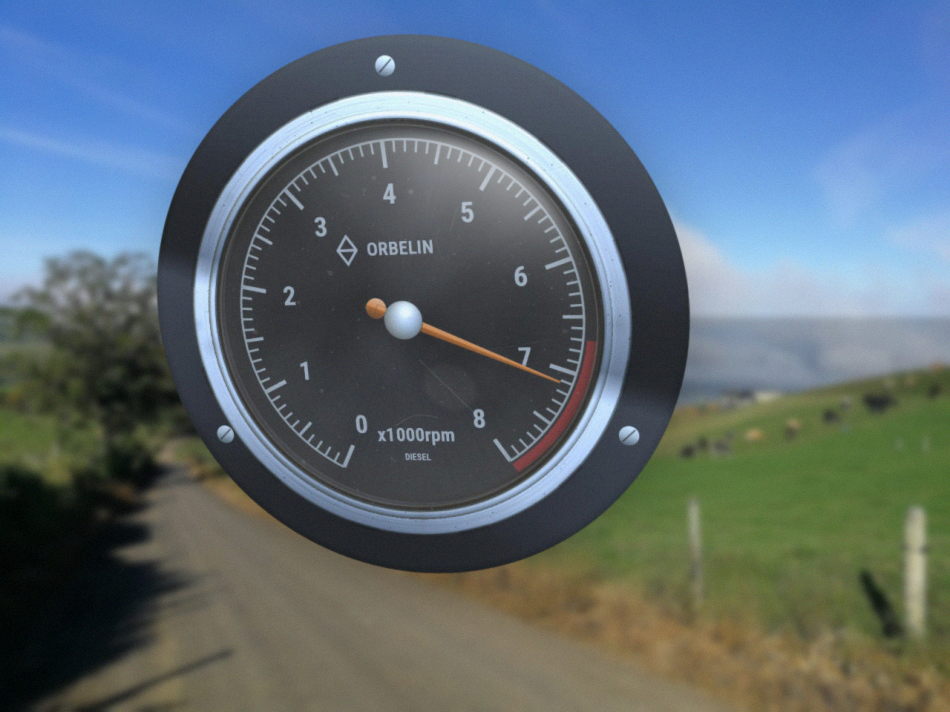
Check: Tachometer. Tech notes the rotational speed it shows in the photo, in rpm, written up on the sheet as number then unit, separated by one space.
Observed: 7100 rpm
